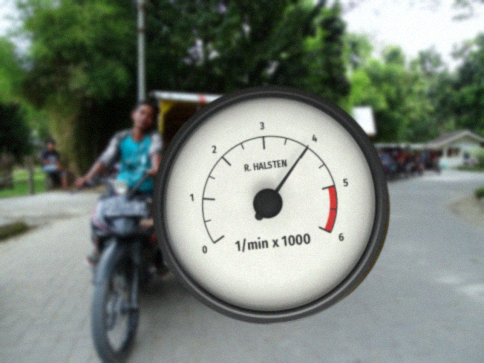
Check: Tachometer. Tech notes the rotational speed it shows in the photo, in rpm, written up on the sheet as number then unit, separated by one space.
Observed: 4000 rpm
